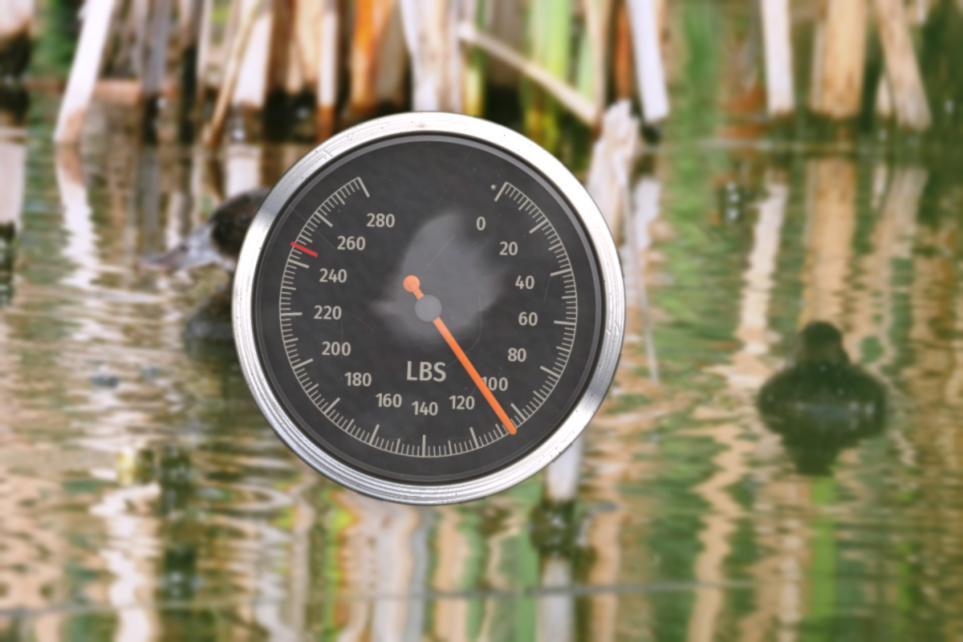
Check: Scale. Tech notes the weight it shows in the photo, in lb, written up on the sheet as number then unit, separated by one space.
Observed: 106 lb
